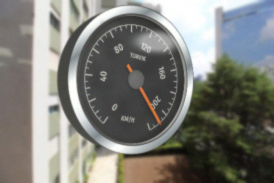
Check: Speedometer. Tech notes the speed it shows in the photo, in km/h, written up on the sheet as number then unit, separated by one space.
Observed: 210 km/h
